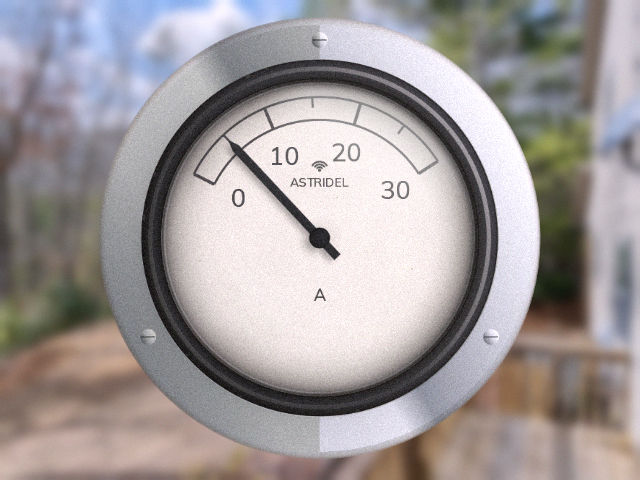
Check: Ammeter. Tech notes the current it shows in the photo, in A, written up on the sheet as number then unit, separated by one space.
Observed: 5 A
